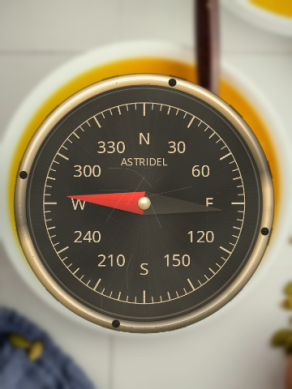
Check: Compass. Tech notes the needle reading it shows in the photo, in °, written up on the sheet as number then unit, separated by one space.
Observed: 275 °
